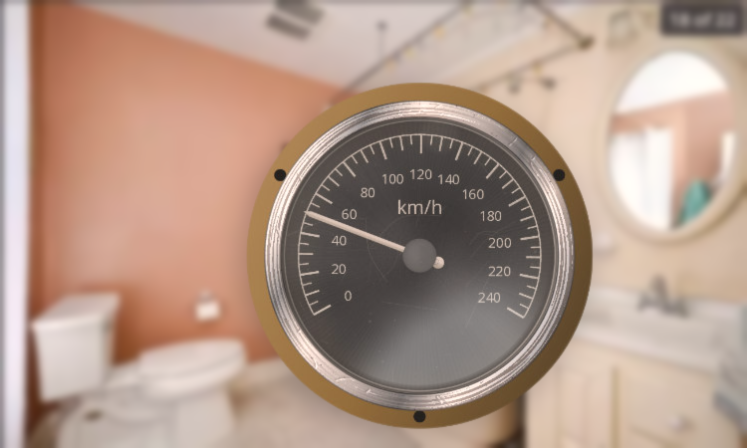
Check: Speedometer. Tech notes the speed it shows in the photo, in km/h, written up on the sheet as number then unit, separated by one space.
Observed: 50 km/h
